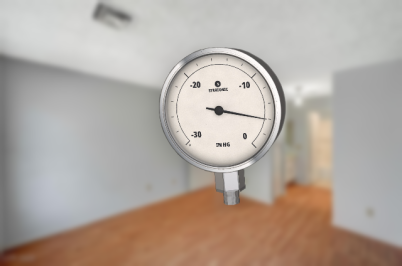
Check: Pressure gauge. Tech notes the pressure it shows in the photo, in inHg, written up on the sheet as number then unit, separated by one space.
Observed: -4 inHg
